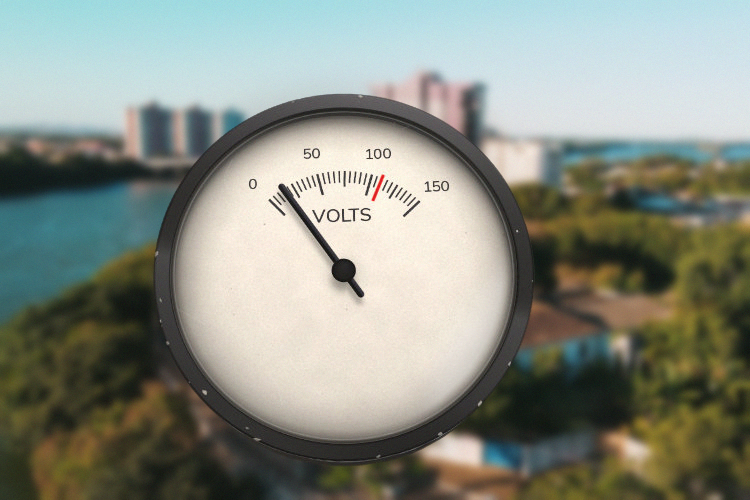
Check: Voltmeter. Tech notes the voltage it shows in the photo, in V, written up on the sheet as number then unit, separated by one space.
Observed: 15 V
